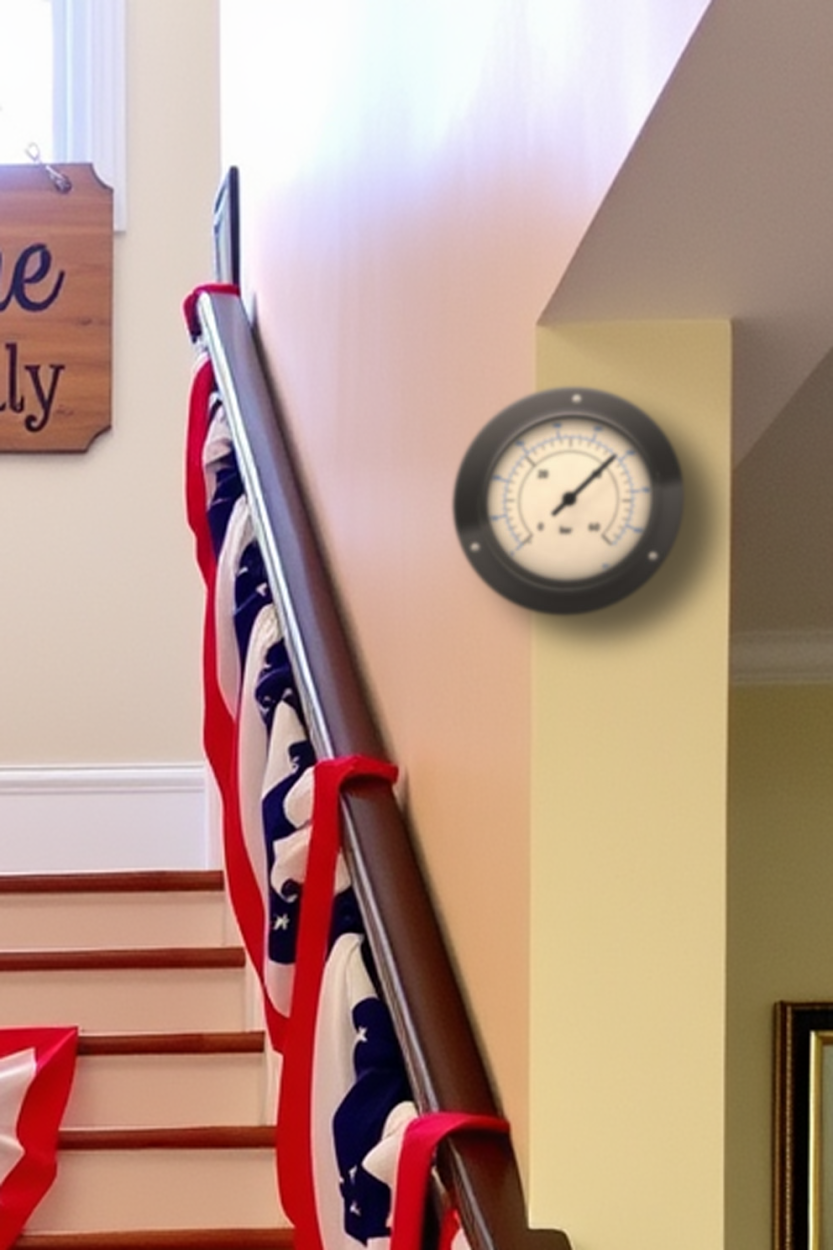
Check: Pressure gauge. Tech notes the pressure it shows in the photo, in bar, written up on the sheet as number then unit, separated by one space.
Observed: 40 bar
